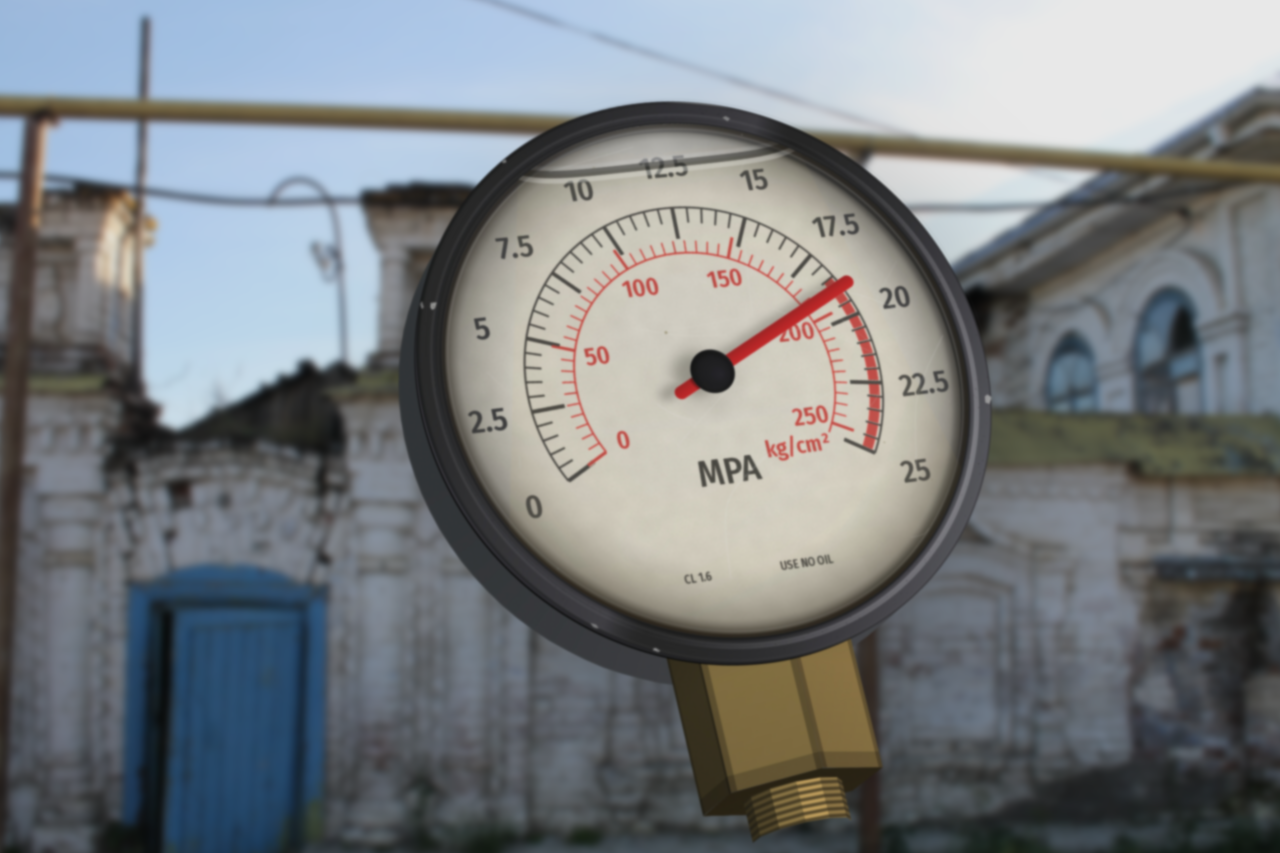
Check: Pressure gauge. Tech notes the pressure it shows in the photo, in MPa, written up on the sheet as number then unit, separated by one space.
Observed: 19 MPa
